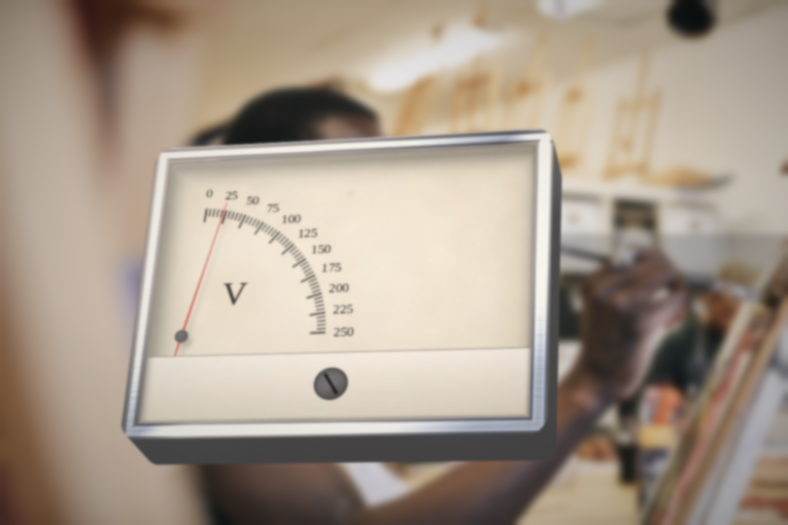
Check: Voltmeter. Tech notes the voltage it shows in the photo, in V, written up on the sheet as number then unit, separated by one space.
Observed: 25 V
